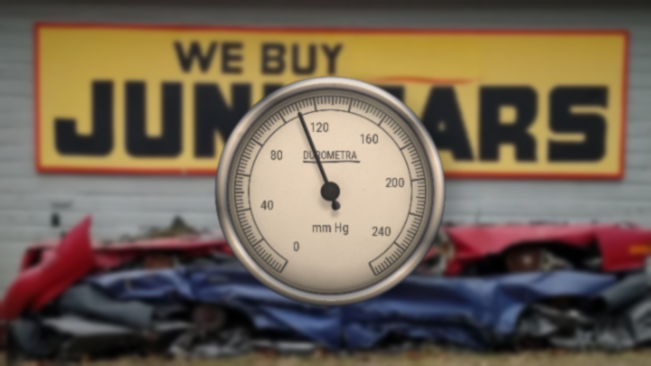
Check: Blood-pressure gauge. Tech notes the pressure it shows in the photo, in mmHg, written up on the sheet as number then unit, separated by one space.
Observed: 110 mmHg
